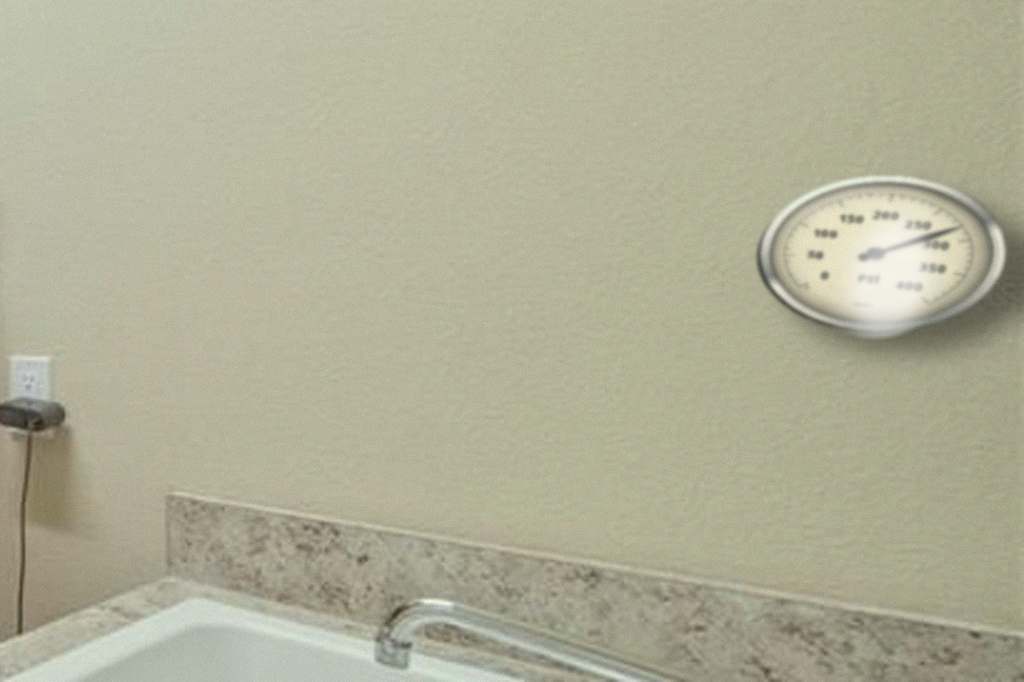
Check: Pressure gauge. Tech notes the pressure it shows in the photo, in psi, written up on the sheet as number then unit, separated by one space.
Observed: 280 psi
